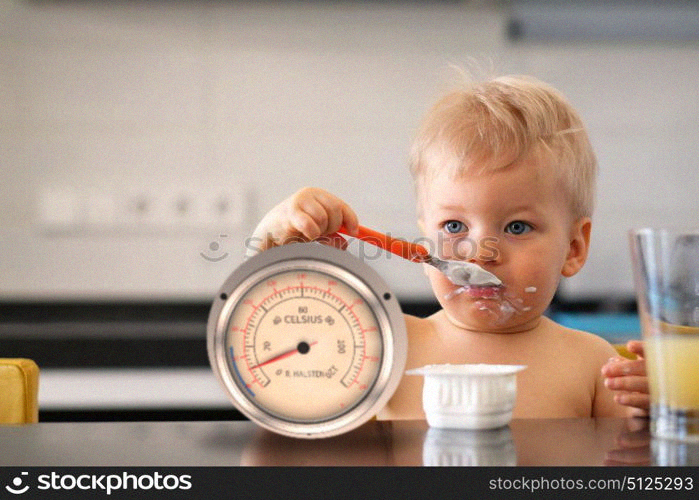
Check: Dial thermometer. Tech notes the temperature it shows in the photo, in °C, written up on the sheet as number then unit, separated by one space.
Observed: 10 °C
